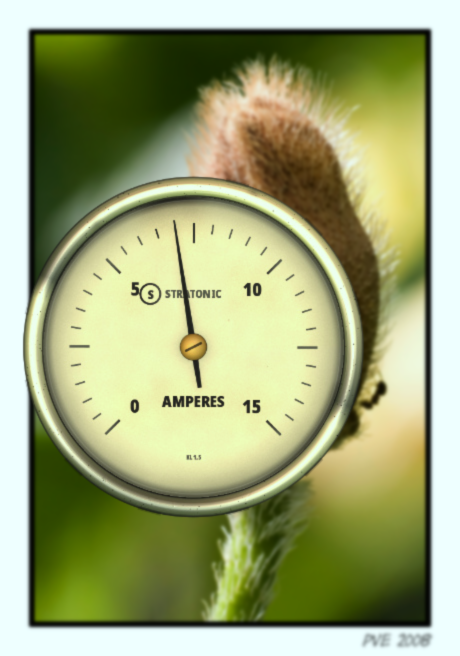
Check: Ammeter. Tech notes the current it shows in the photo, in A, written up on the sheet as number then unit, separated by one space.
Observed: 7 A
